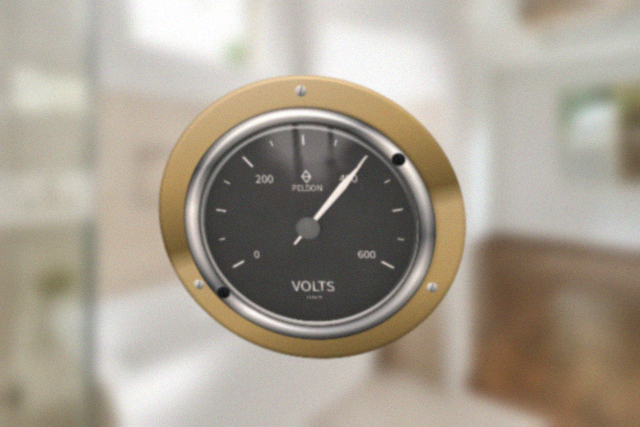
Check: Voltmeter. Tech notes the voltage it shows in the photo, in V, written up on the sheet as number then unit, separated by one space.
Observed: 400 V
